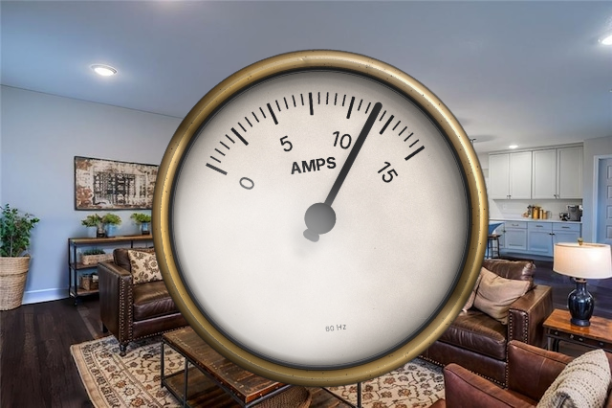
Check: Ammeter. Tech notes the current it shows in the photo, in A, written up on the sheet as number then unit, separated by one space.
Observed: 11.5 A
